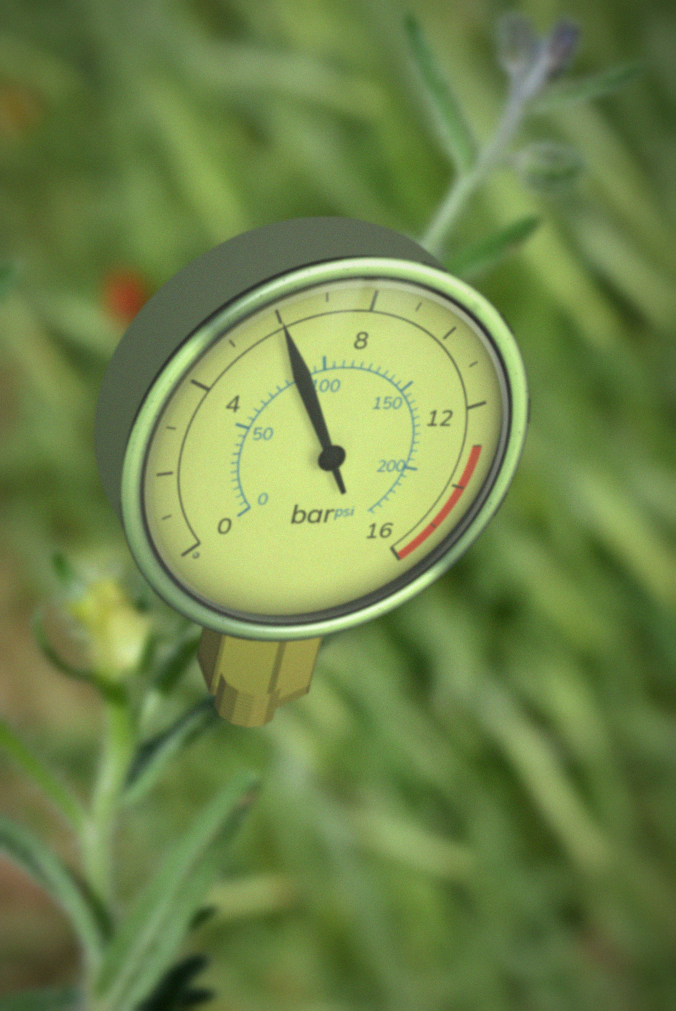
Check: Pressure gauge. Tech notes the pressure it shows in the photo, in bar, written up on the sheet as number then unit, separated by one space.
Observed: 6 bar
